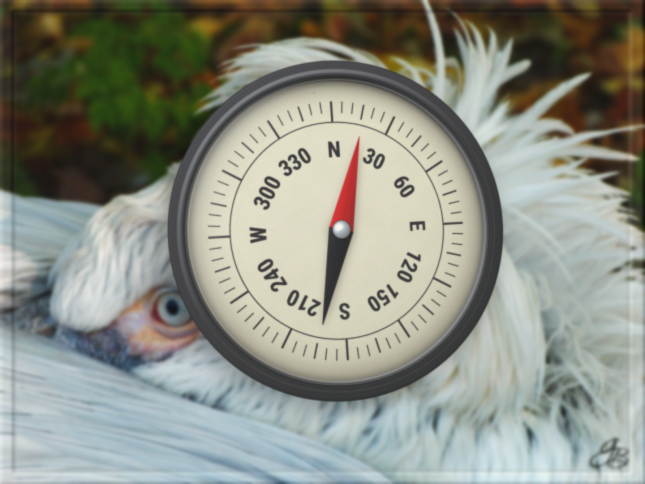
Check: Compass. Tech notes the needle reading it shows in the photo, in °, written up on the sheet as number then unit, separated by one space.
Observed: 15 °
